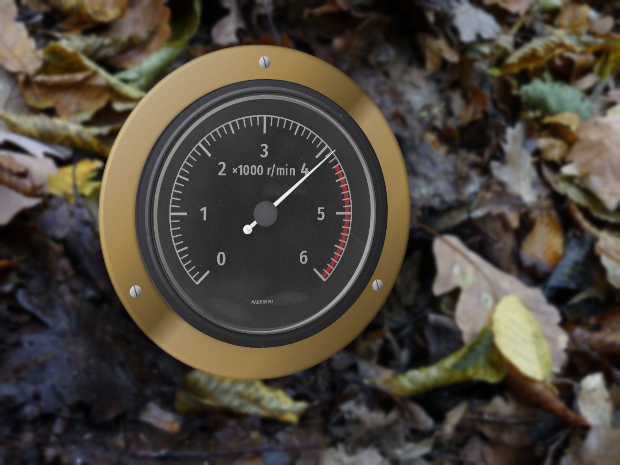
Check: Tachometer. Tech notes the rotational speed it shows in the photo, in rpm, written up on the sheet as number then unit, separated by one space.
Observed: 4100 rpm
